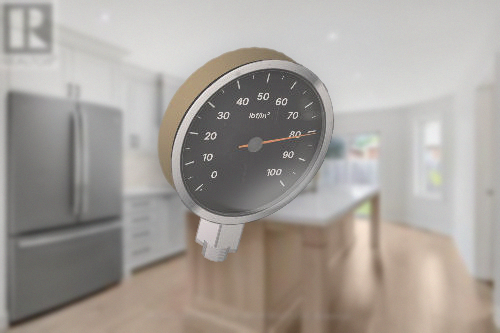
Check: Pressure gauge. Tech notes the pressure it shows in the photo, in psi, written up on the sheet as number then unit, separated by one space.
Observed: 80 psi
